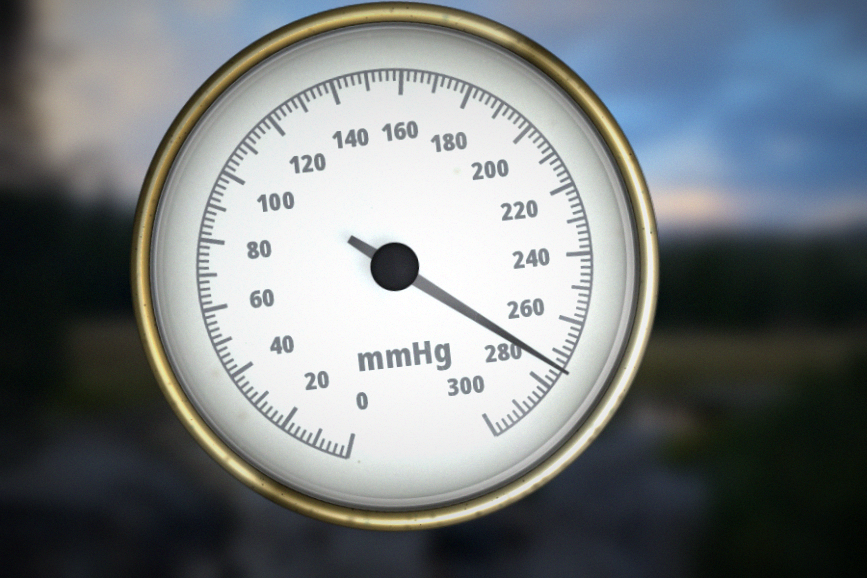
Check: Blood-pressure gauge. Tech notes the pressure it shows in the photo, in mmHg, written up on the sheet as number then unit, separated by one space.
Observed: 274 mmHg
